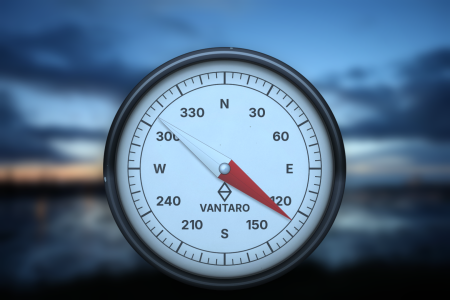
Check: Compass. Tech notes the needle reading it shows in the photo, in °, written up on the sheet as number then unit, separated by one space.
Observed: 127.5 °
